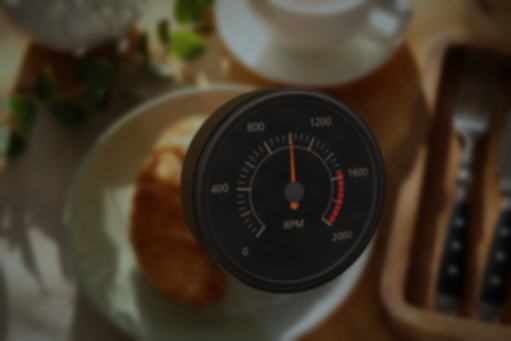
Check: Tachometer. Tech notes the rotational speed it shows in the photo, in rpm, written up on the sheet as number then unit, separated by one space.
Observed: 1000 rpm
